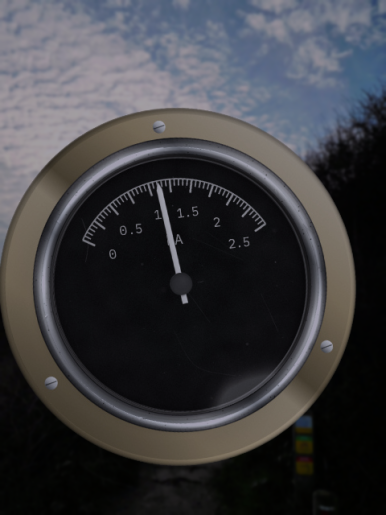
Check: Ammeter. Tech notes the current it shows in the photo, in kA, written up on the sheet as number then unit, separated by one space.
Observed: 1.1 kA
